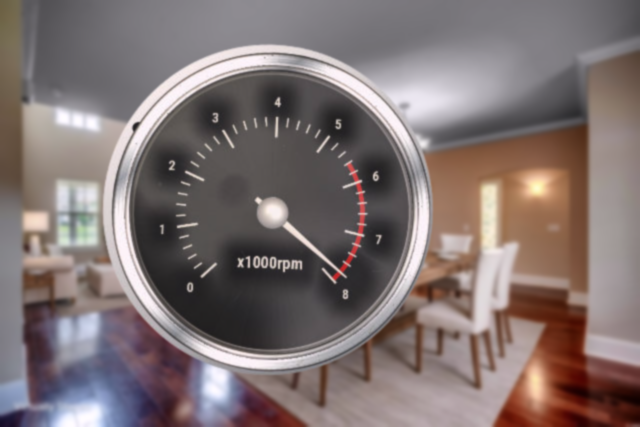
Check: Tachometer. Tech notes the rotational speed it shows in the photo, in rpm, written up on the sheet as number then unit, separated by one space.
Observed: 7800 rpm
